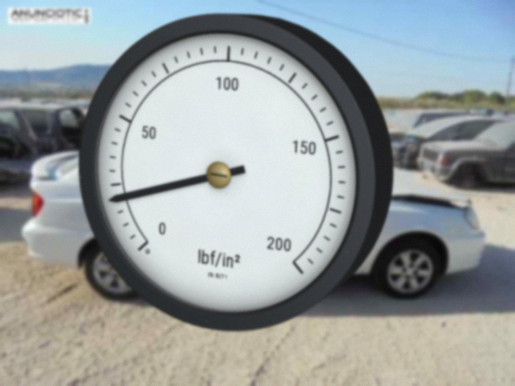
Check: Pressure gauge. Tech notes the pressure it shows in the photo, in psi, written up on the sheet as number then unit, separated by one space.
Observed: 20 psi
